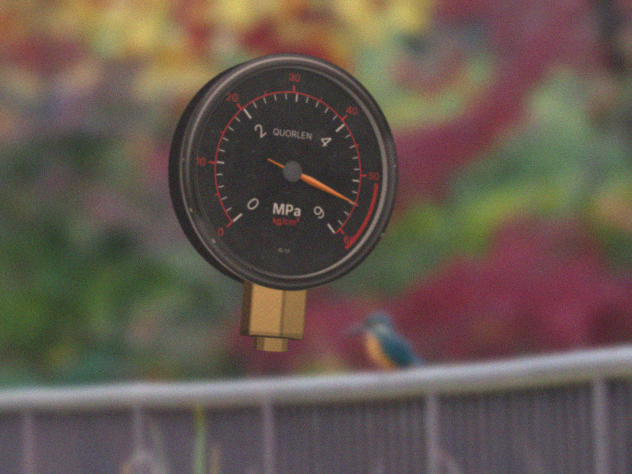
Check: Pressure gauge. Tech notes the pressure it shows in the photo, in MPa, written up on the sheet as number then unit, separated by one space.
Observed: 5.4 MPa
